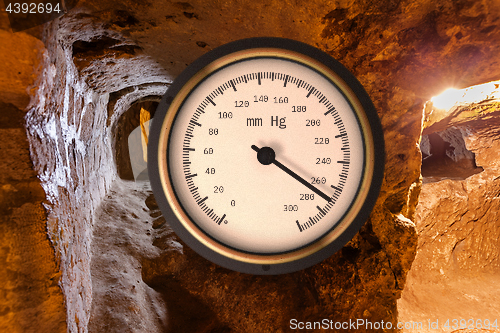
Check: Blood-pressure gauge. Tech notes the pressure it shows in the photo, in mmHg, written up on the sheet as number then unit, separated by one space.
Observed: 270 mmHg
